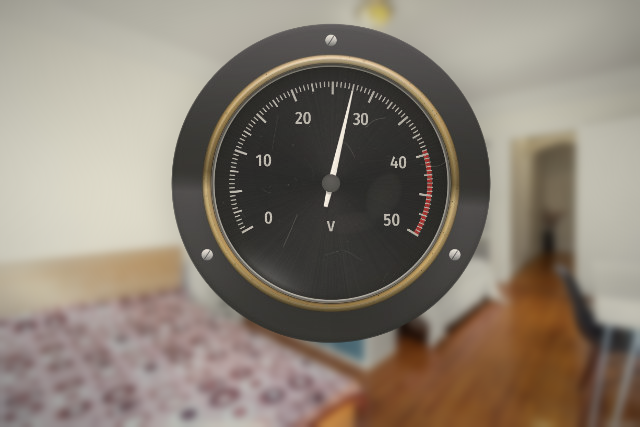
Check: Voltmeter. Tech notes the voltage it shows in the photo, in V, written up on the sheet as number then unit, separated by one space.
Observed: 27.5 V
